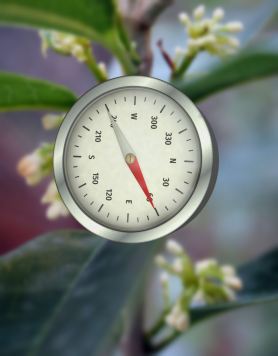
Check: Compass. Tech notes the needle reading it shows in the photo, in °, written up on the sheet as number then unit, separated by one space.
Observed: 60 °
